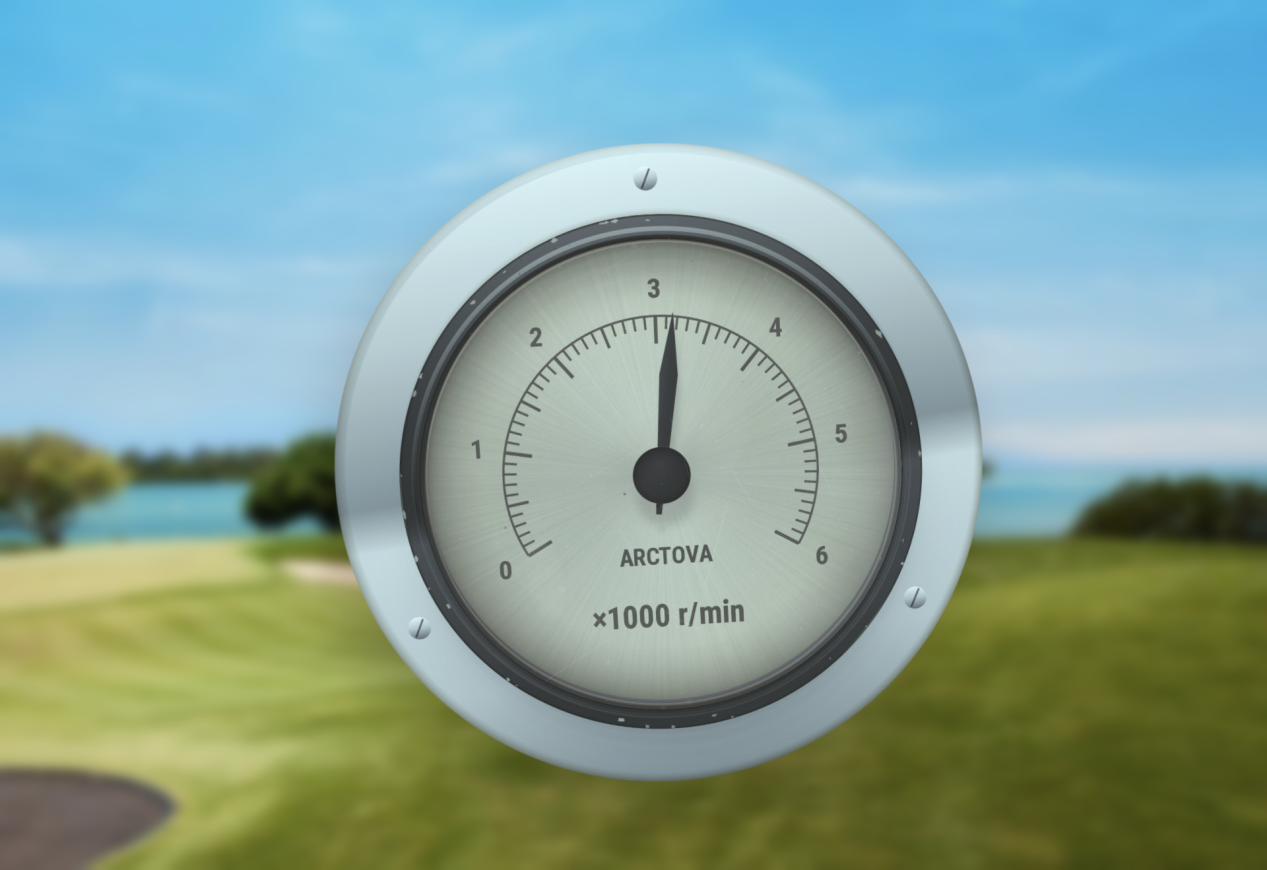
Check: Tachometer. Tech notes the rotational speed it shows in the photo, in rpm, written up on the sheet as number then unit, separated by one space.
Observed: 3150 rpm
